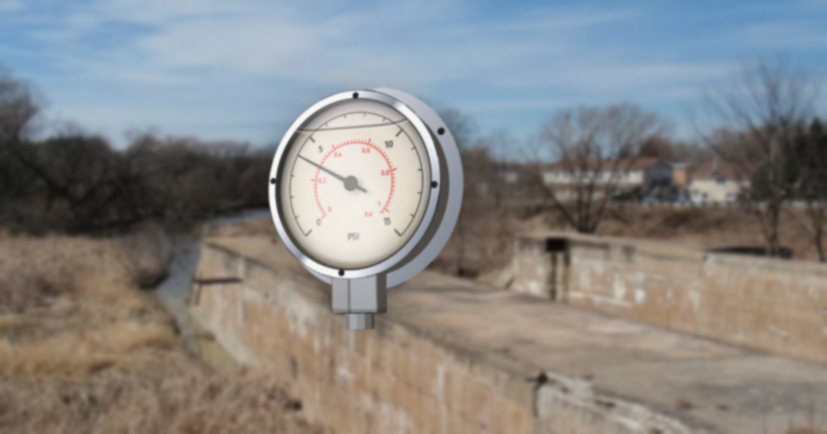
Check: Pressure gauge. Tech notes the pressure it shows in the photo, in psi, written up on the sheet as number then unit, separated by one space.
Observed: 4 psi
